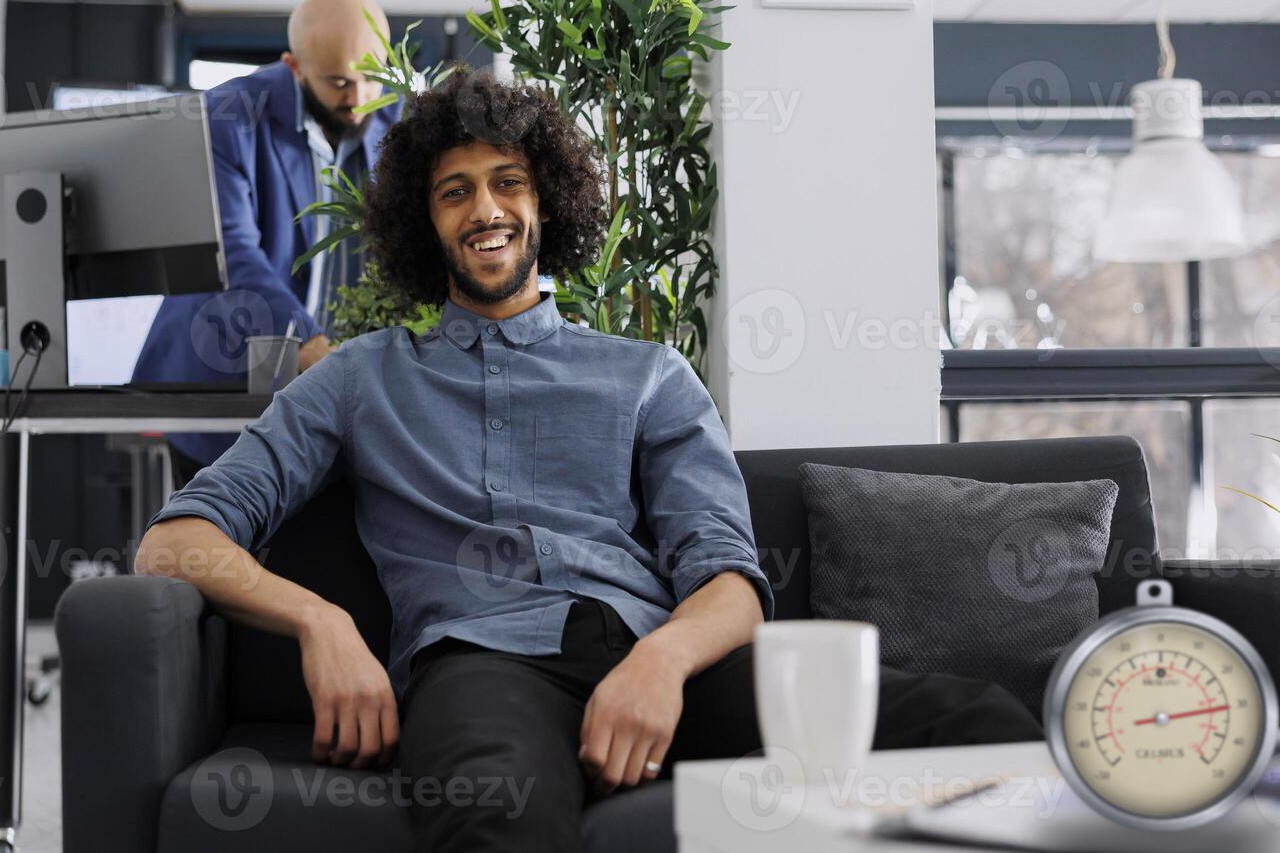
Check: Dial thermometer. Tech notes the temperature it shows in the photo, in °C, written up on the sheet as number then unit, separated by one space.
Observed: 30 °C
